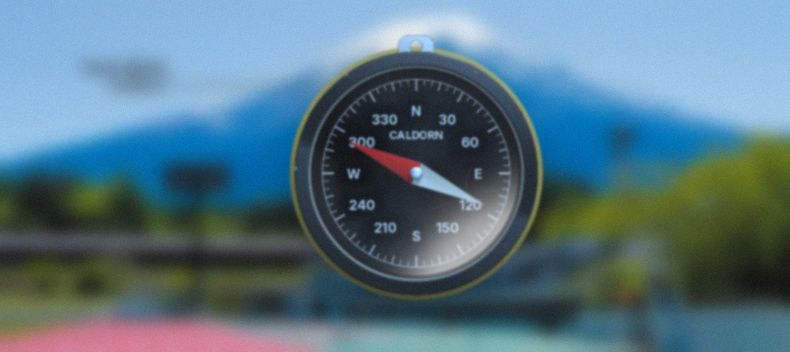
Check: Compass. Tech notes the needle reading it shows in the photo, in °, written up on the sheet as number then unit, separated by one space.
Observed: 295 °
